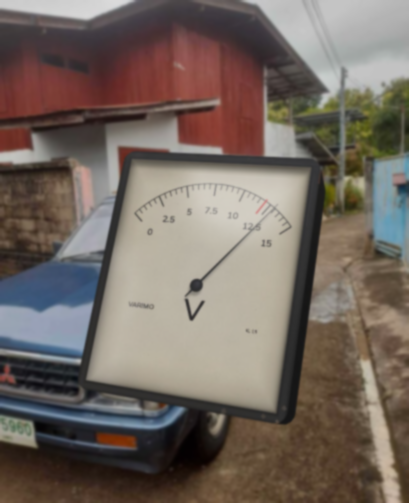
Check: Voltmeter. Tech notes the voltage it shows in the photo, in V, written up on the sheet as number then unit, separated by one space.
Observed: 13 V
